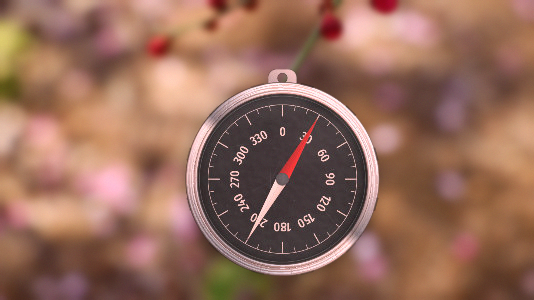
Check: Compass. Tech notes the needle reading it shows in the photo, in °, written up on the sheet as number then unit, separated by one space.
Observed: 30 °
